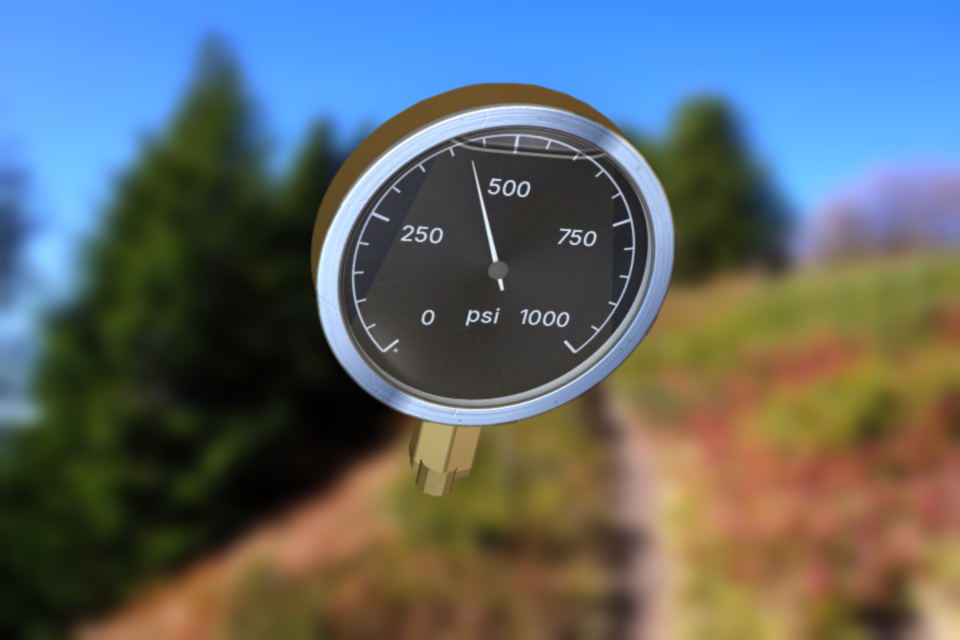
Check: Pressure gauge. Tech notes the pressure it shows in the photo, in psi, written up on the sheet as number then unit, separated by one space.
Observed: 425 psi
